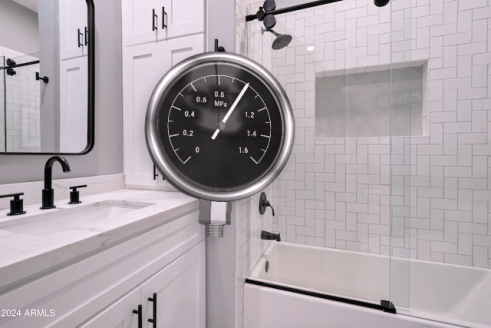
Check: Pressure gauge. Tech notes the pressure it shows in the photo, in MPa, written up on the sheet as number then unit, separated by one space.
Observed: 1 MPa
